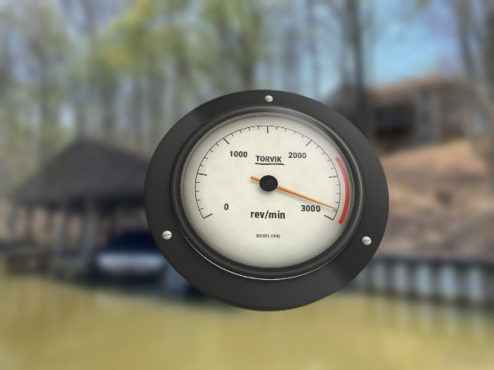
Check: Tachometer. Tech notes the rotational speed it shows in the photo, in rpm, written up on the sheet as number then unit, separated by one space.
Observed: 2900 rpm
